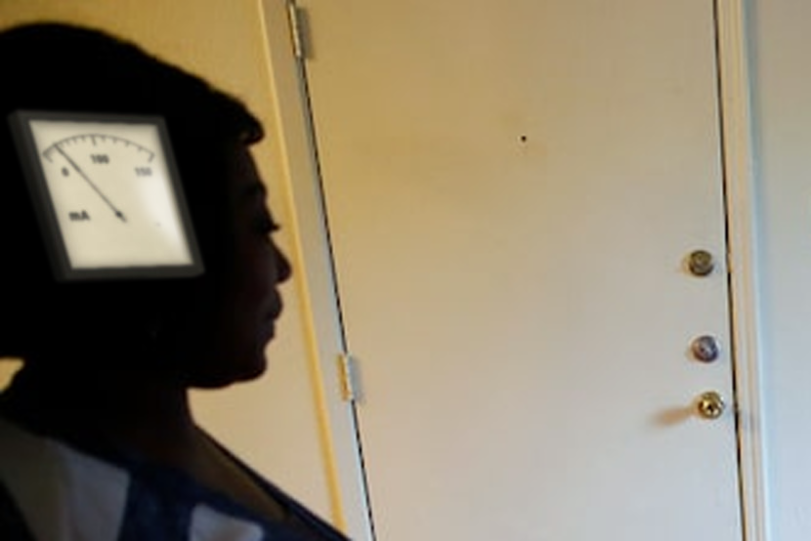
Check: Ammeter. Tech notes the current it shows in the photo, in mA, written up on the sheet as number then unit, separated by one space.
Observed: 50 mA
